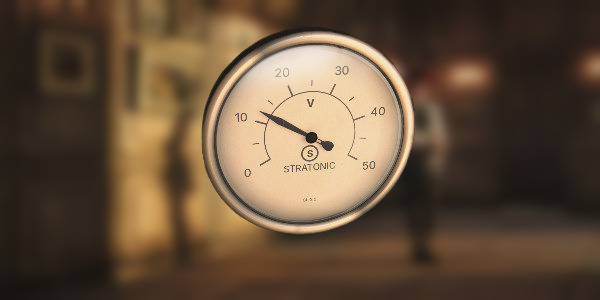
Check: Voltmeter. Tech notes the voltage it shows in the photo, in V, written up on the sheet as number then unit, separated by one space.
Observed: 12.5 V
